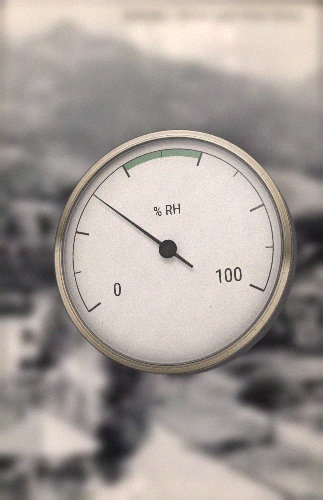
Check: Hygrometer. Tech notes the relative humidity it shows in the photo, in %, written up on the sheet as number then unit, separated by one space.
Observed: 30 %
